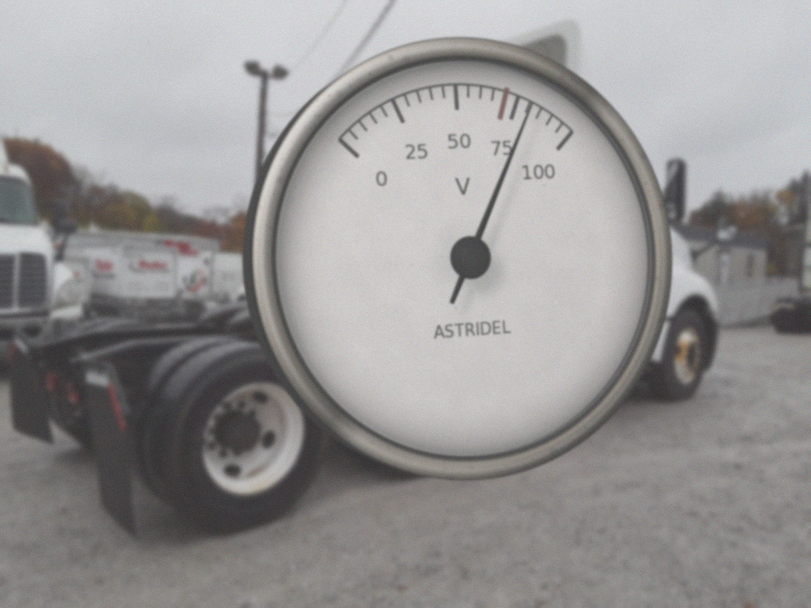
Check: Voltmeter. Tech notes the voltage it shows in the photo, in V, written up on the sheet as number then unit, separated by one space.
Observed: 80 V
